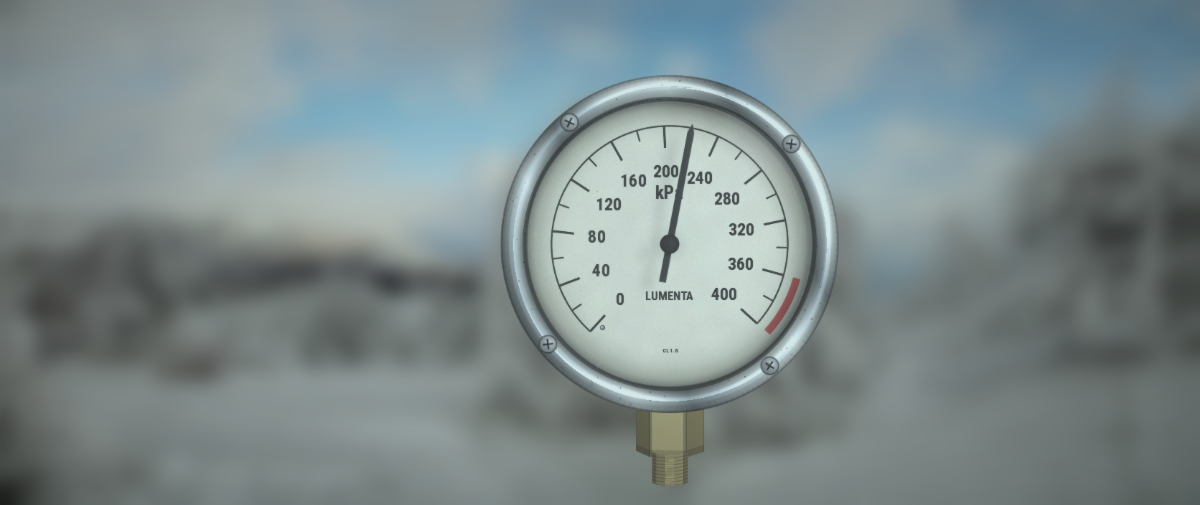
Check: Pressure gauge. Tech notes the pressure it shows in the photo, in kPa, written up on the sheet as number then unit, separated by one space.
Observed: 220 kPa
